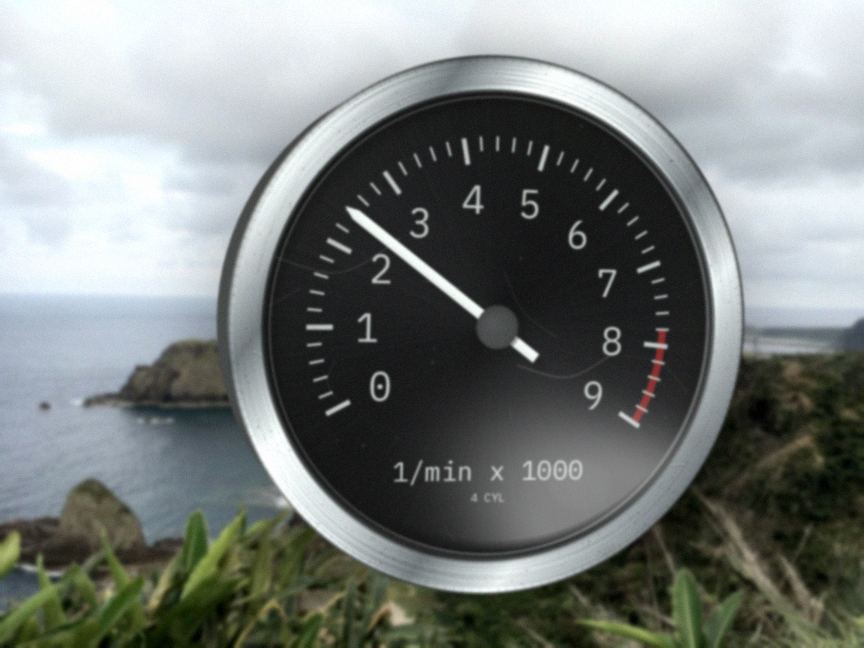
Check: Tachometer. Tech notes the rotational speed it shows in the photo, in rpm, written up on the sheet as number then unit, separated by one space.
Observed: 2400 rpm
